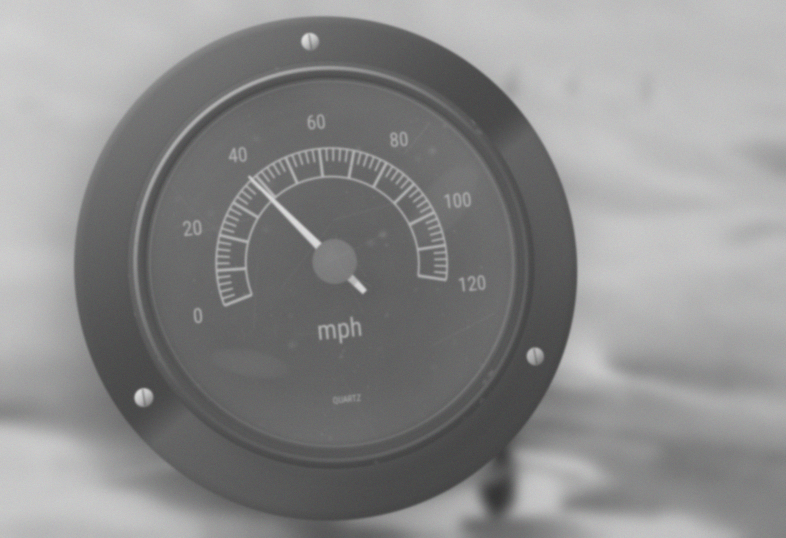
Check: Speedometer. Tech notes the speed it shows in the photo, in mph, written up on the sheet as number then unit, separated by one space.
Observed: 38 mph
